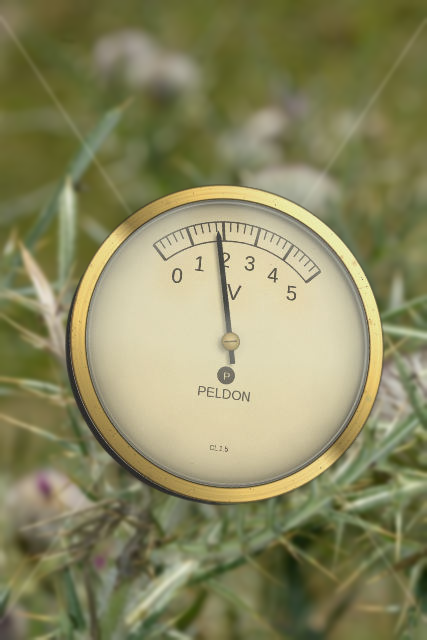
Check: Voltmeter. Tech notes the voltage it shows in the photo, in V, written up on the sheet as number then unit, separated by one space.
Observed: 1.8 V
